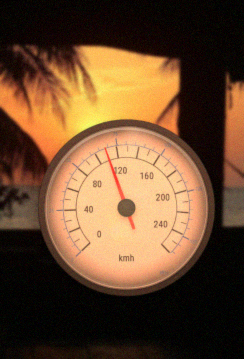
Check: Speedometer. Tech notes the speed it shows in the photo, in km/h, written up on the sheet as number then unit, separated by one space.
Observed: 110 km/h
